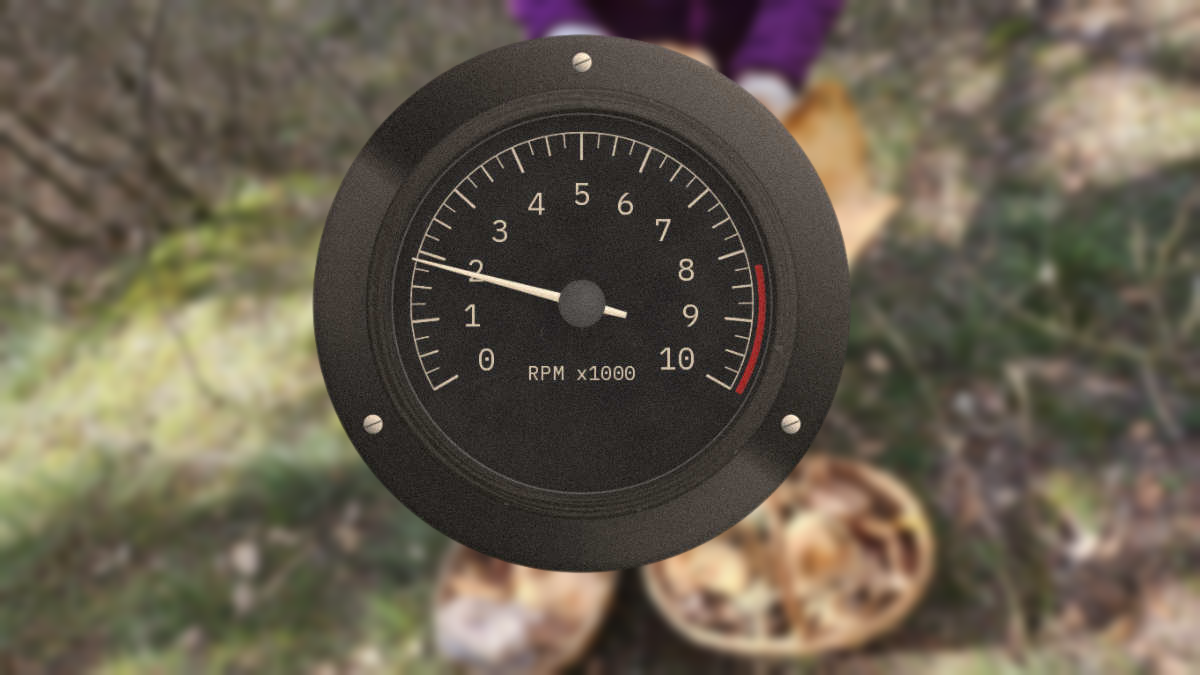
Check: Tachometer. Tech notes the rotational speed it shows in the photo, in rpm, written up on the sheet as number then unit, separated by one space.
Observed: 1875 rpm
